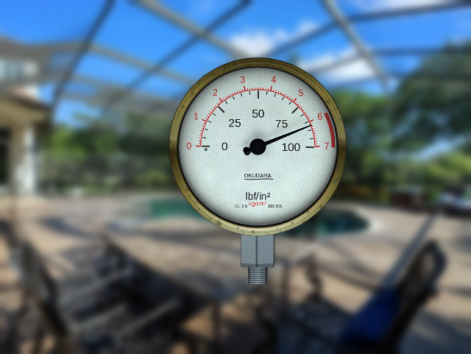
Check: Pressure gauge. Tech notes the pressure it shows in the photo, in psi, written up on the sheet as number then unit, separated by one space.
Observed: 87.5 psi
